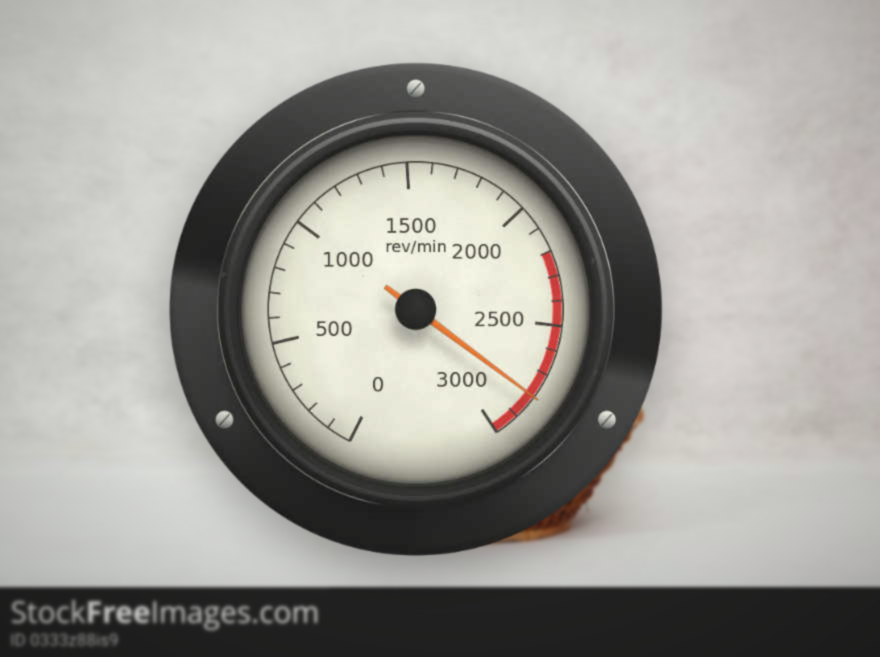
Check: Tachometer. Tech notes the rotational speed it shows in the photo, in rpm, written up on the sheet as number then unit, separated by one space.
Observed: 2800 rpm
